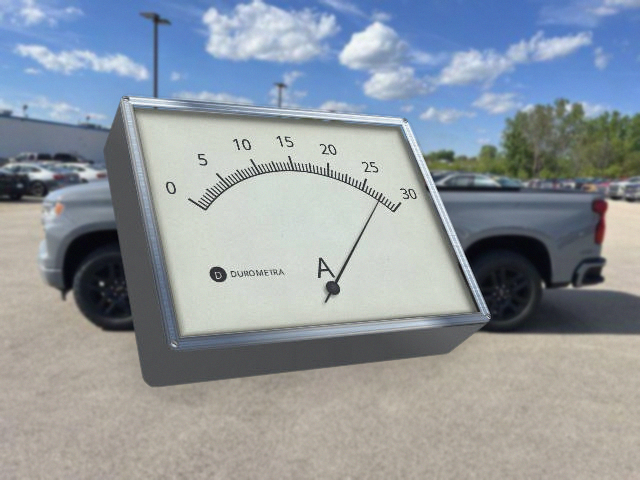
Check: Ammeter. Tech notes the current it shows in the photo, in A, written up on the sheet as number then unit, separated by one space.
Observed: 27.5 A
